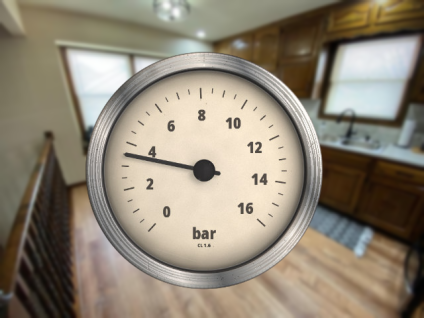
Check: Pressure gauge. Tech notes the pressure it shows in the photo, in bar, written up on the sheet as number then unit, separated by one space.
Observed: 3.5 bar
